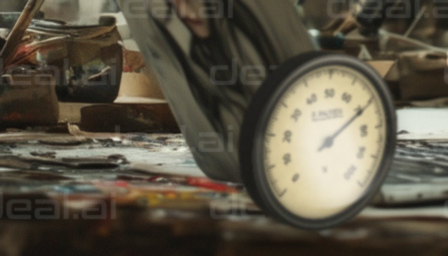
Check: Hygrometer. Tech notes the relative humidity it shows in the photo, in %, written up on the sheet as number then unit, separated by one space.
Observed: 70 %
